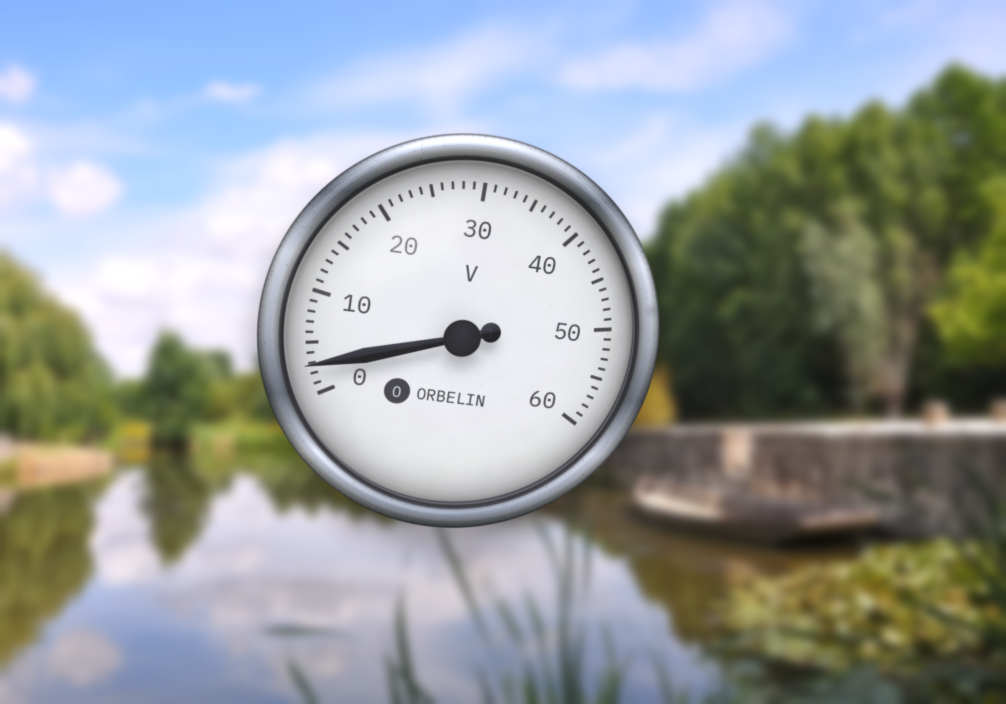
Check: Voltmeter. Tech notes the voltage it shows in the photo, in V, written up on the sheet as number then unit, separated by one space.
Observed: 3 V
